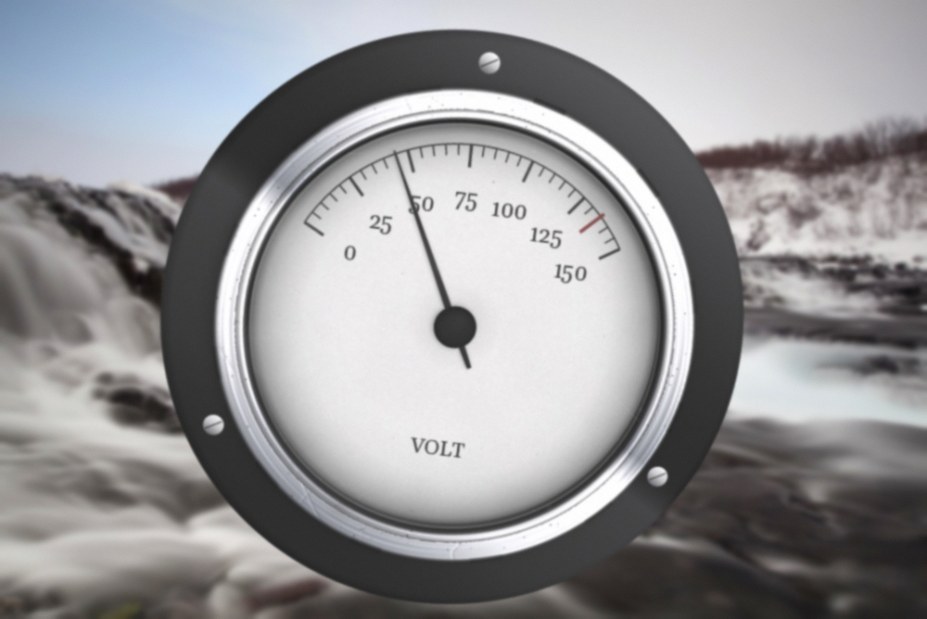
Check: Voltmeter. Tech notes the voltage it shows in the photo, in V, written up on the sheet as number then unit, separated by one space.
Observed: 45 V
